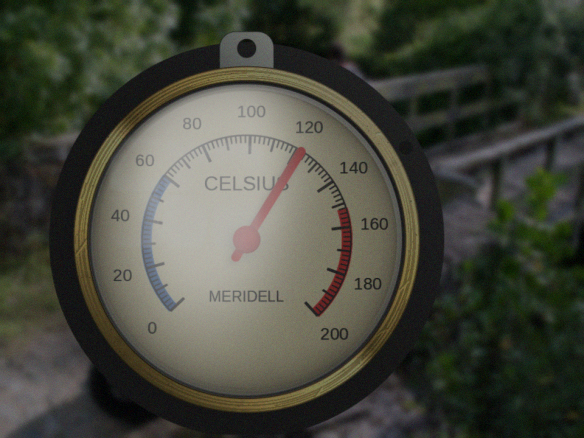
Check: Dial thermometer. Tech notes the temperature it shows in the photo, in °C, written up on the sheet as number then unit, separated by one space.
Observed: 122 °C
